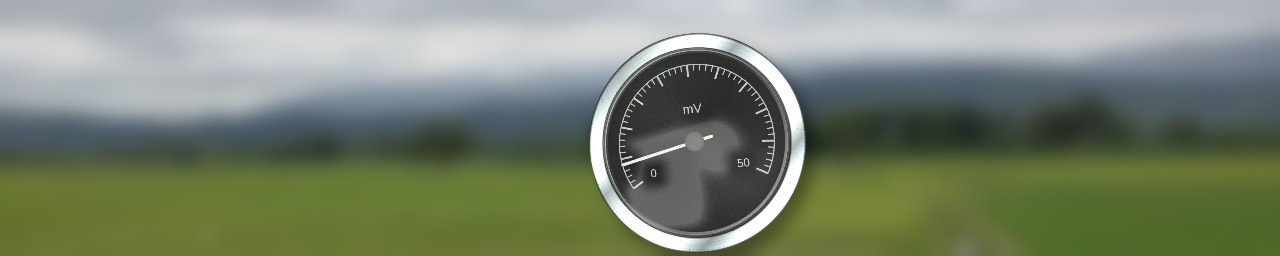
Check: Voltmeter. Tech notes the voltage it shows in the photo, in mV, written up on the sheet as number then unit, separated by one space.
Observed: 4 mV
